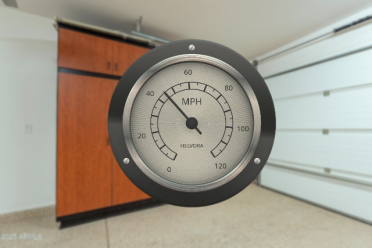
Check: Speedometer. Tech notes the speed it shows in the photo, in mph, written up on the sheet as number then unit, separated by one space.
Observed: 45 mph
